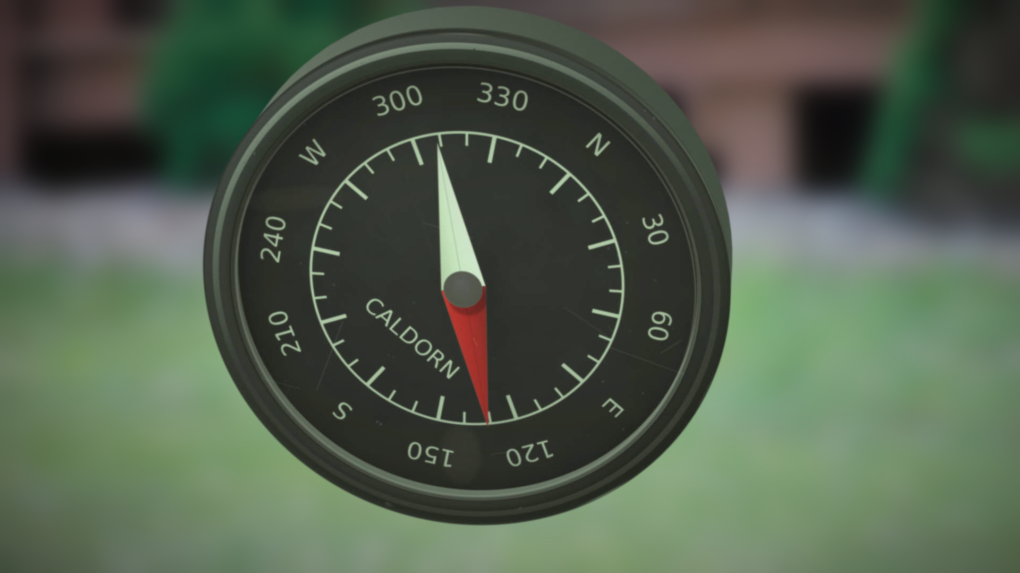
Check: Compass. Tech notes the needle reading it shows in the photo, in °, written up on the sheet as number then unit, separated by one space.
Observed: 130 °
